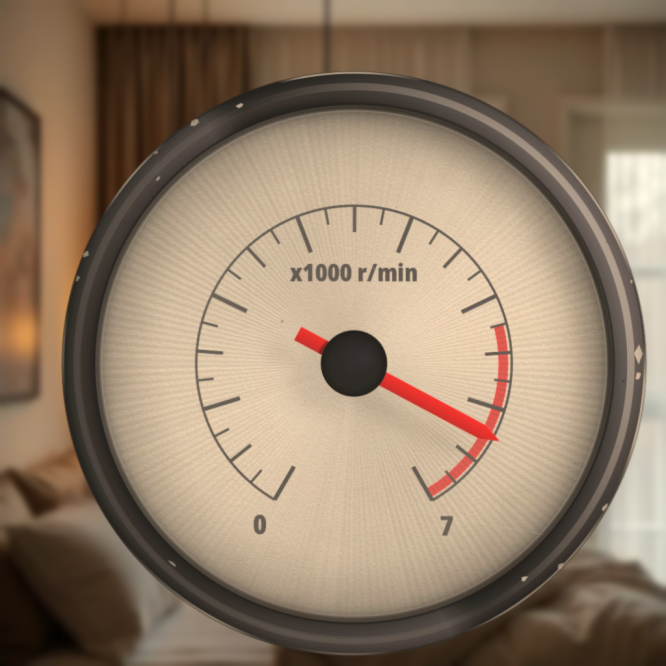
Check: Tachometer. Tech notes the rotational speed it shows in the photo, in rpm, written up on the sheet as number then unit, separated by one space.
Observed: 6250 rpm
